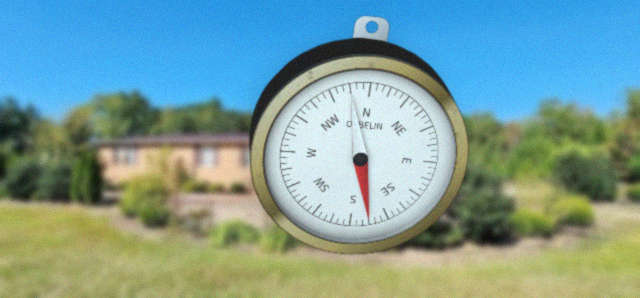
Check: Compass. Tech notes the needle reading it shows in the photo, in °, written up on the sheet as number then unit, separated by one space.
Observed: 165 °
